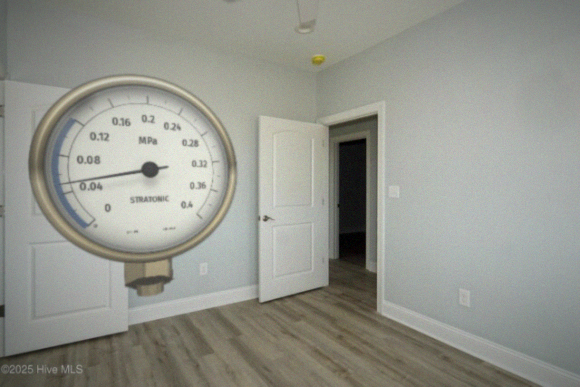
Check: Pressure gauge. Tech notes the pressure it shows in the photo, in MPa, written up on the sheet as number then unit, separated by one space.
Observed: 0.05 MPa
